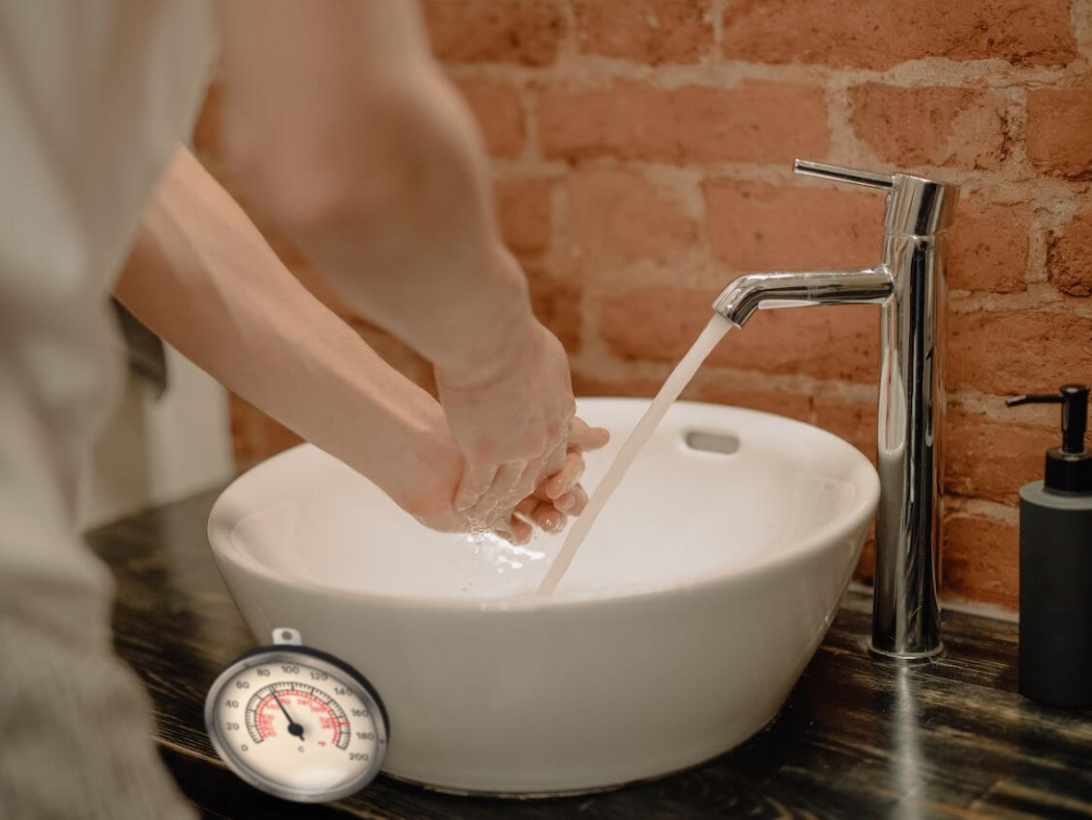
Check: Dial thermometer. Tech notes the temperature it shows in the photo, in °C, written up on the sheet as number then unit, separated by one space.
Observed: 80 °C
